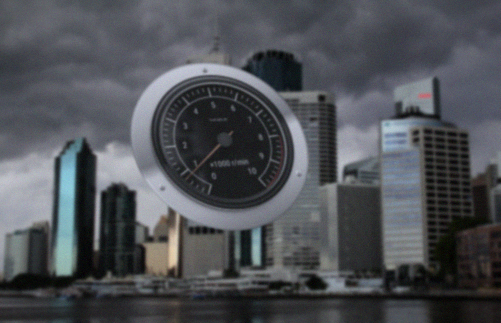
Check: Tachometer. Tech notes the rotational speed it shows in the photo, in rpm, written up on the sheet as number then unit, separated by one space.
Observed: 800 rpm
